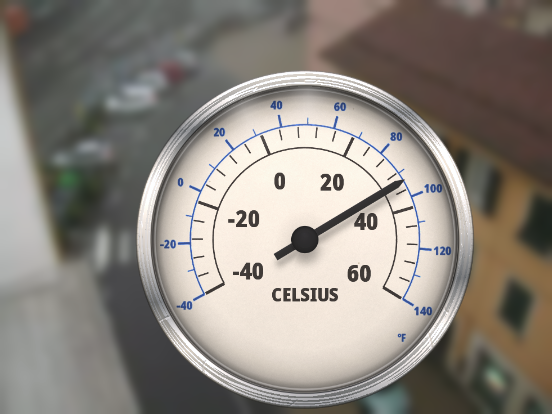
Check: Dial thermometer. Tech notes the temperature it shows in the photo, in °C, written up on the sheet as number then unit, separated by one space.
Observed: 34 °C
